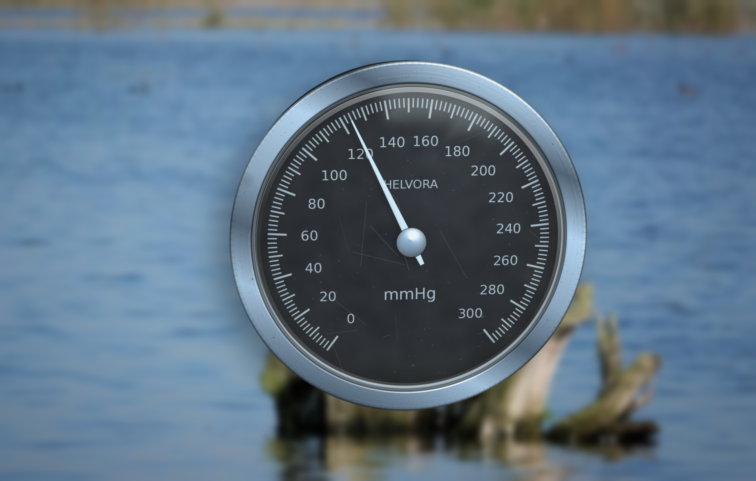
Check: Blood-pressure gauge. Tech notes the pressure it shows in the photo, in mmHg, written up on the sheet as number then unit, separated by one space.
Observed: 124 mmHg
